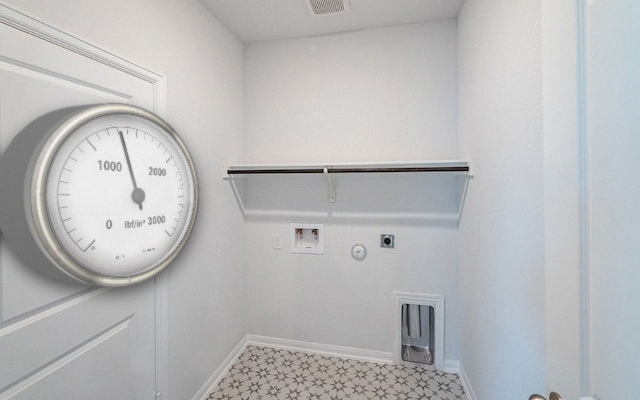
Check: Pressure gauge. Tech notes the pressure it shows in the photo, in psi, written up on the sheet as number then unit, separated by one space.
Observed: 1300 psi
